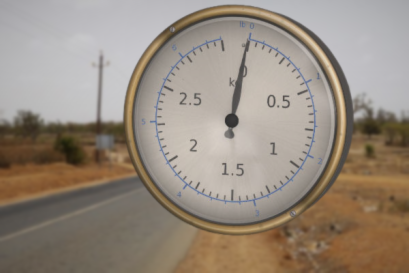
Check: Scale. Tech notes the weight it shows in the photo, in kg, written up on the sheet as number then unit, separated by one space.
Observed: 0 kg
